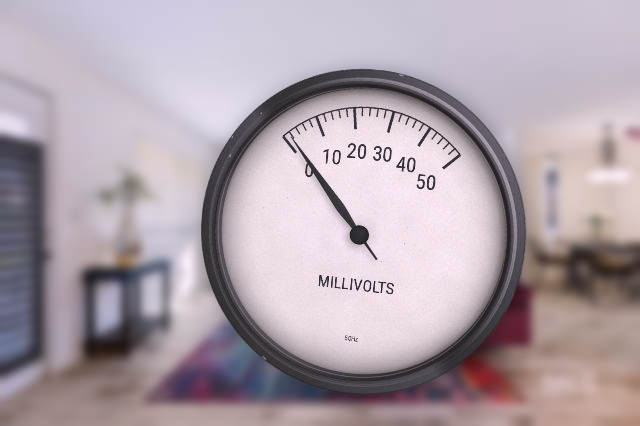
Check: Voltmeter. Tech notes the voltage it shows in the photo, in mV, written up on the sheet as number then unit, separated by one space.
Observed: 2 mV
